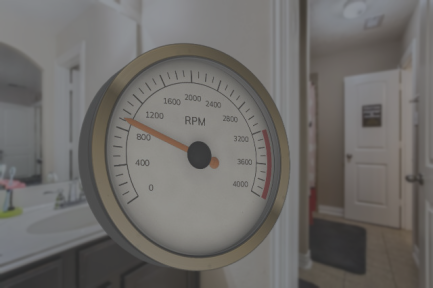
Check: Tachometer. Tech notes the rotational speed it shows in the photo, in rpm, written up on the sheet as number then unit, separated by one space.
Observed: 900 rpm
